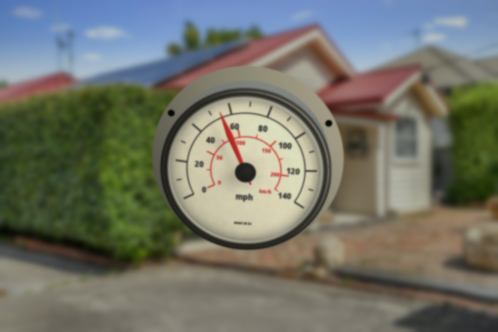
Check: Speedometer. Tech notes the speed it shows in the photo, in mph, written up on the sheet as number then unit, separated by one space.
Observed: 55 mph
